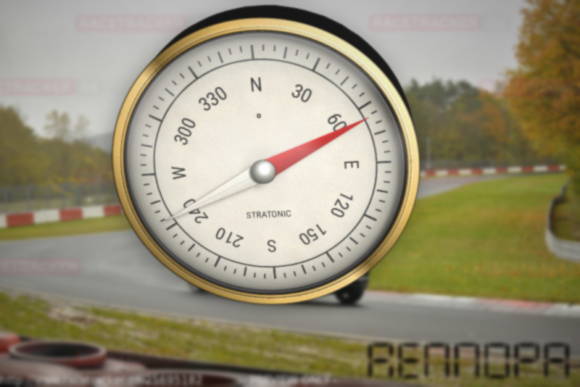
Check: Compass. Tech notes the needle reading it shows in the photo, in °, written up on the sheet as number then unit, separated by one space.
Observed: 65 °
